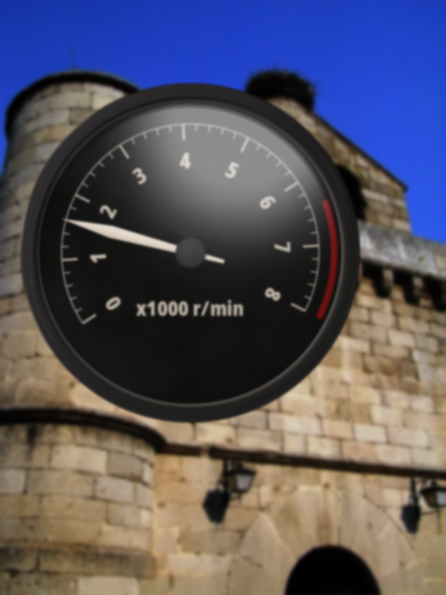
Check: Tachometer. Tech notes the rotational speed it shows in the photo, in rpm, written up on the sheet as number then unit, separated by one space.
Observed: 1600 rpm
